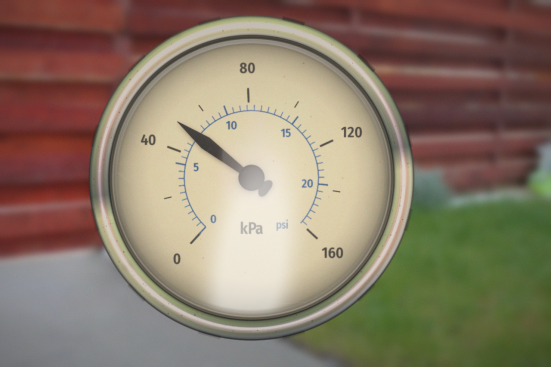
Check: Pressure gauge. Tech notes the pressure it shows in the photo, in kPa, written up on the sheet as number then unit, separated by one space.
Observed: 50 kPa
